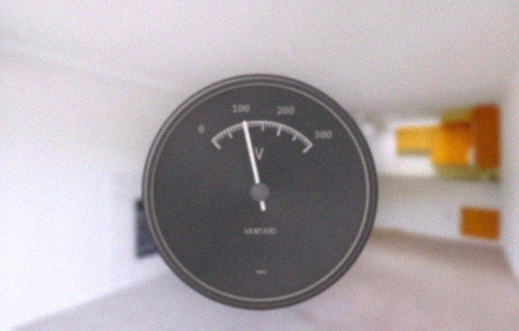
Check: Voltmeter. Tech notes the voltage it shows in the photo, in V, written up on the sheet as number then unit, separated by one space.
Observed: 100 V
